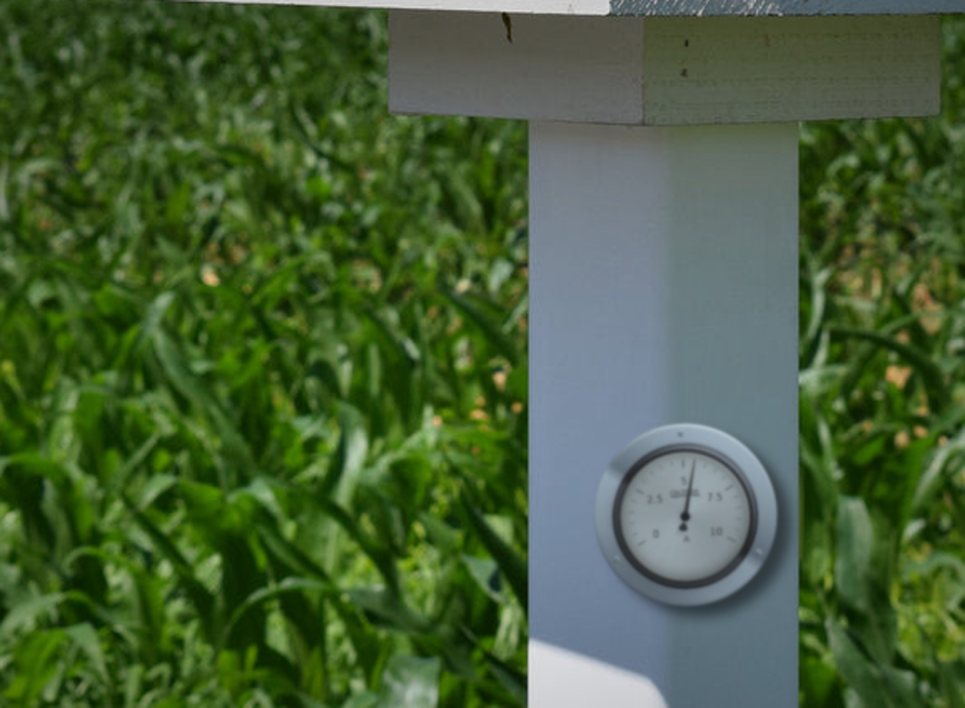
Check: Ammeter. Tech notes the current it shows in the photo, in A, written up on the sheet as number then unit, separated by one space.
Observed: 5.5 A
